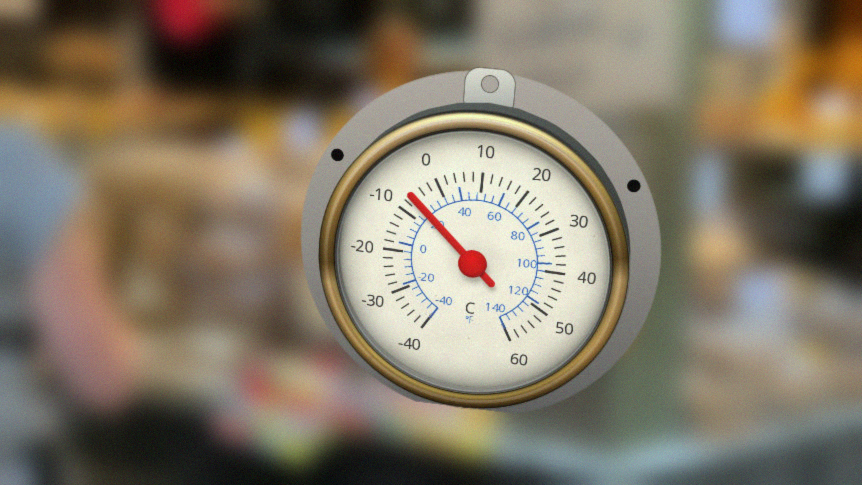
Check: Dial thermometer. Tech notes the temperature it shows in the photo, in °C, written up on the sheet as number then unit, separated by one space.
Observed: -6 °C
